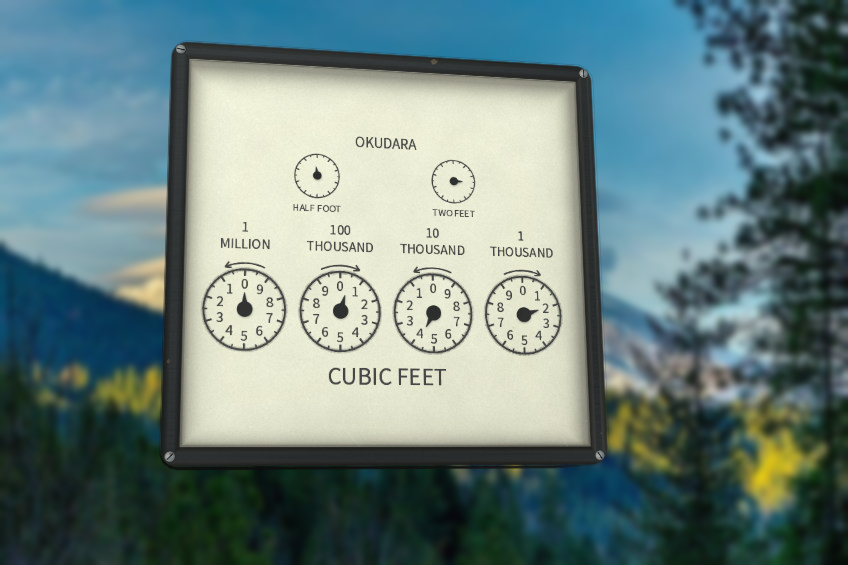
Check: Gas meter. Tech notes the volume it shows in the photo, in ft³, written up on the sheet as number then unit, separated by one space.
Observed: 4200 ft³
